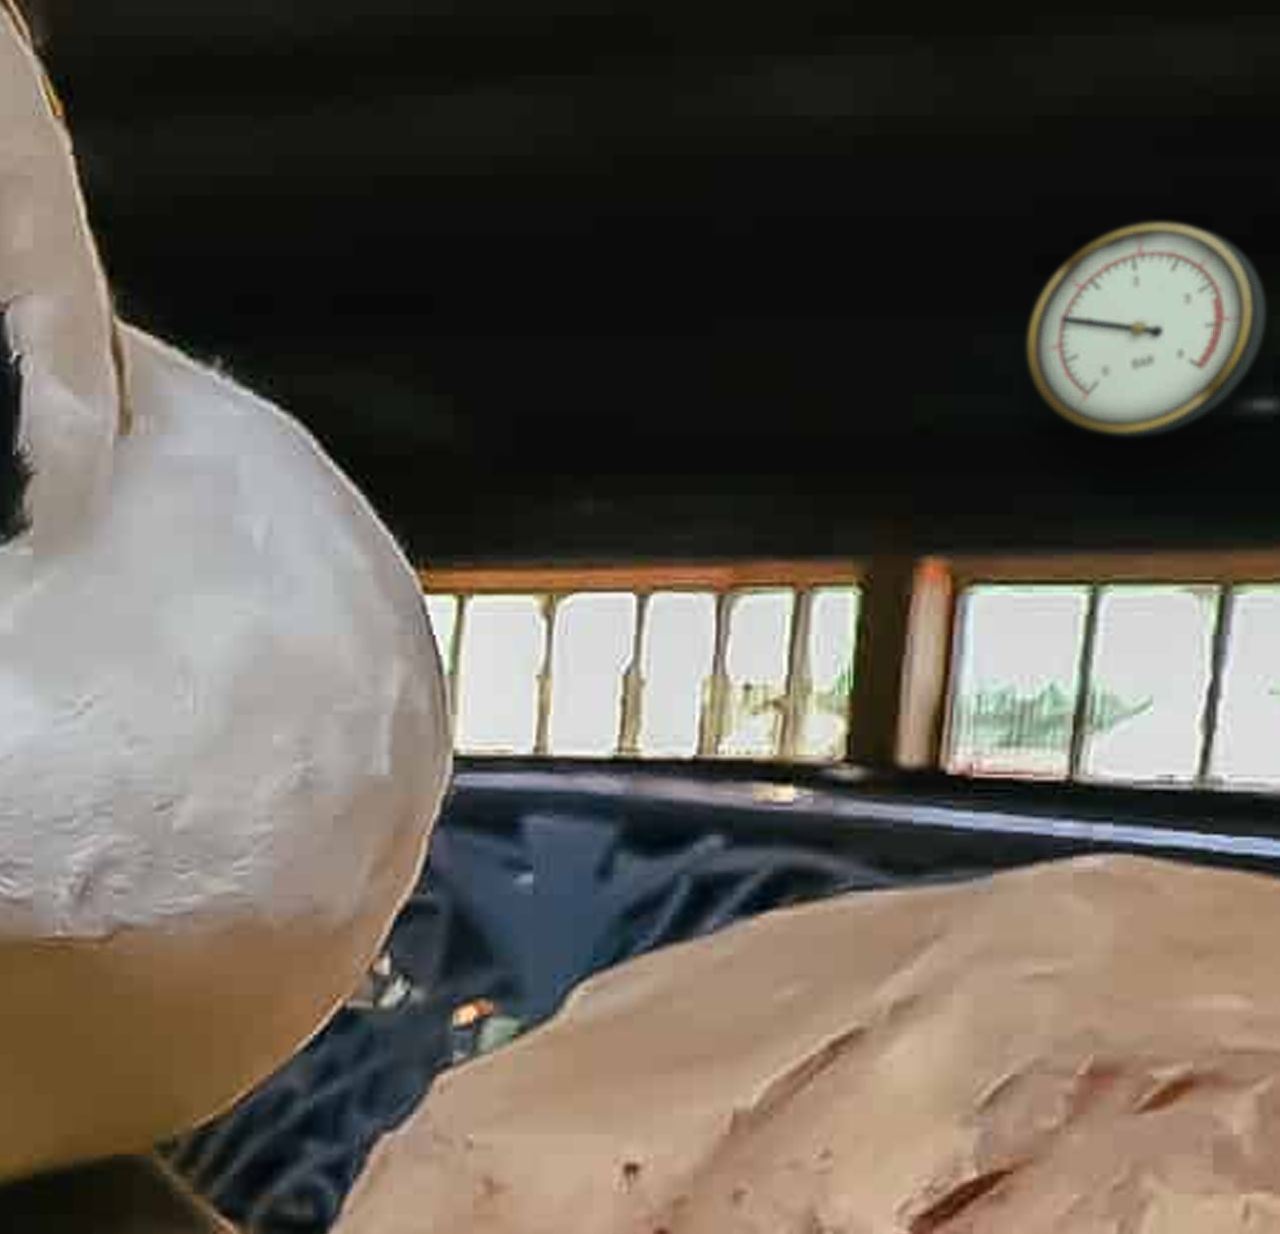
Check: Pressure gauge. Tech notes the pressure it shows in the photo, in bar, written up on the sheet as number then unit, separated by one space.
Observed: 1 bar
